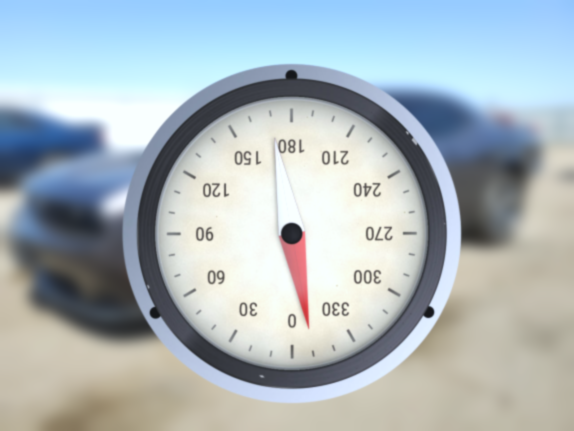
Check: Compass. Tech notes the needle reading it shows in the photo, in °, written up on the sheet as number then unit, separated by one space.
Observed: 350 °
